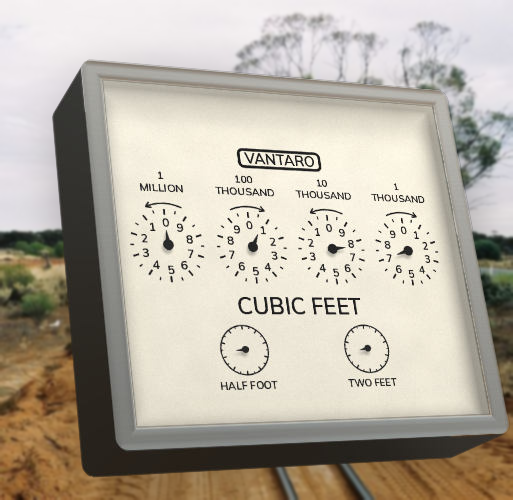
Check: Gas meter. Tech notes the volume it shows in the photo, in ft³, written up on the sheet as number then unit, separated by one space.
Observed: 7700 ft³
